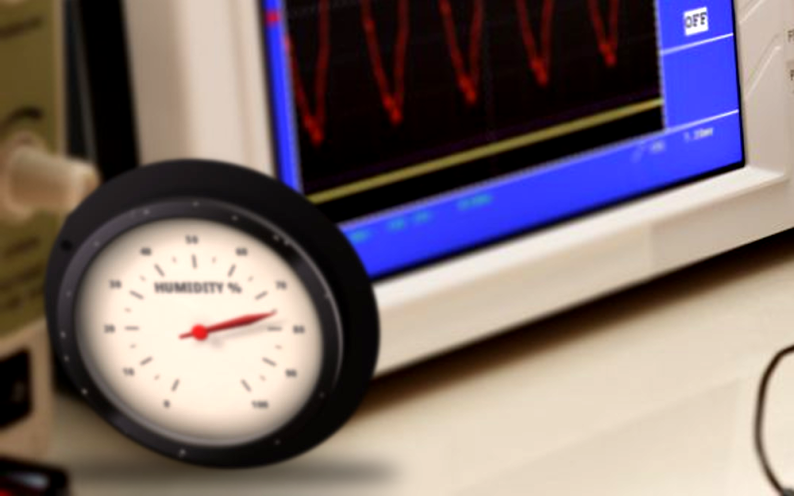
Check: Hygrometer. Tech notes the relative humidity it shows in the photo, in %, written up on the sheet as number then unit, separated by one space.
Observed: 75 %
